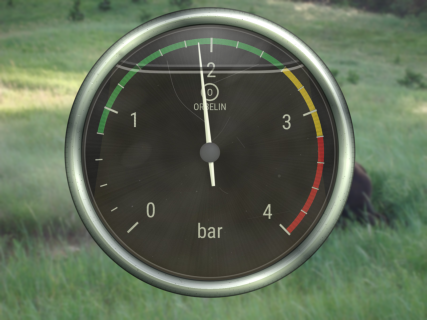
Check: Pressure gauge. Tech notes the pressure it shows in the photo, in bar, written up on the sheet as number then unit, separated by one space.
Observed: 1.9 bar
